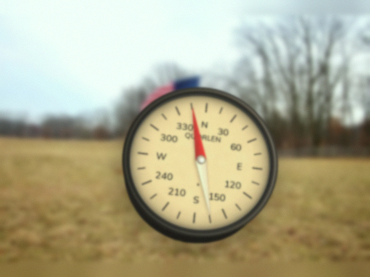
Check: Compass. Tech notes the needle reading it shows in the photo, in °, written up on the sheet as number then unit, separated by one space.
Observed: 345 °
